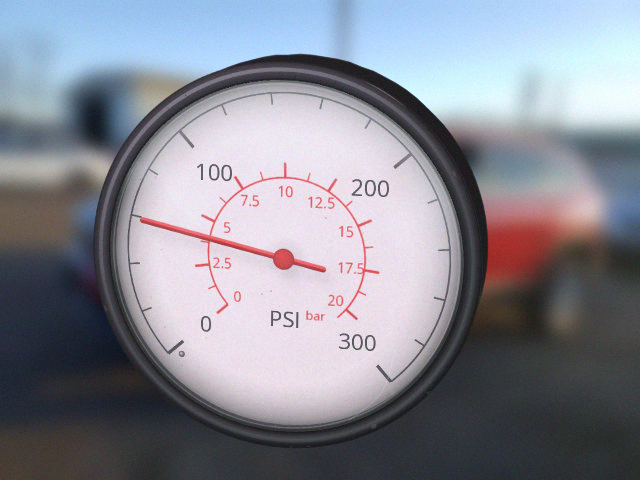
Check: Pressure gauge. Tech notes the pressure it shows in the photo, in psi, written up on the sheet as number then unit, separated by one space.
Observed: 60 psi
